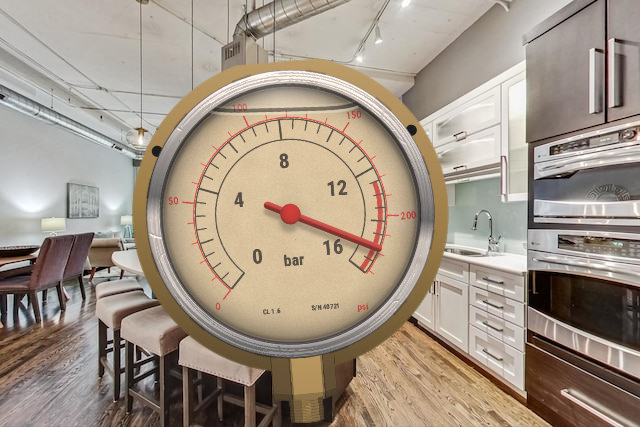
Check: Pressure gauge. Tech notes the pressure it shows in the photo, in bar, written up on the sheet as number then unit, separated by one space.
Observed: 15 bar
